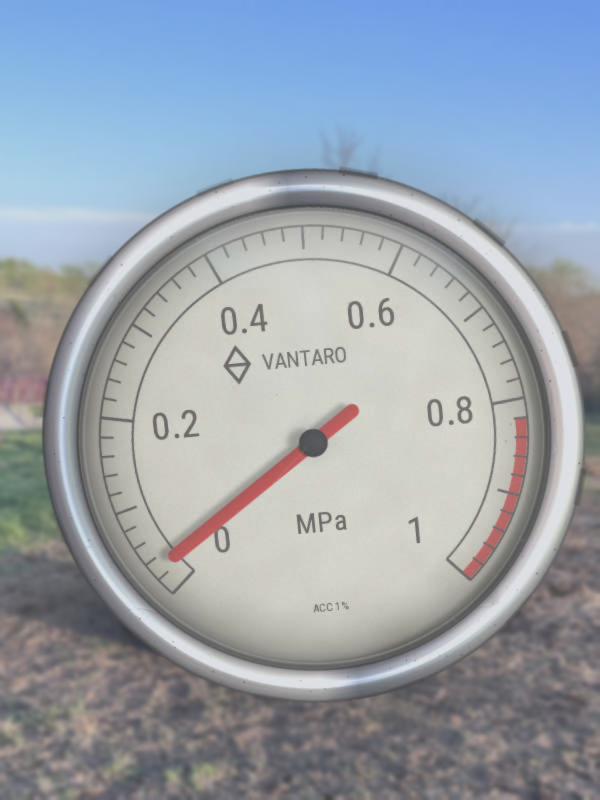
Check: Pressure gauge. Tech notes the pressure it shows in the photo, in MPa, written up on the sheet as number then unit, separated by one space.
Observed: 0.03 MPa
